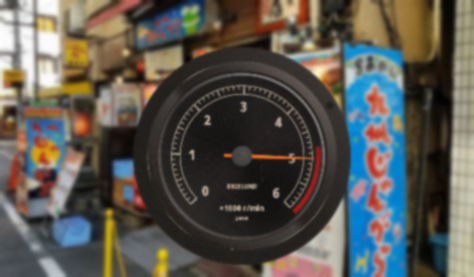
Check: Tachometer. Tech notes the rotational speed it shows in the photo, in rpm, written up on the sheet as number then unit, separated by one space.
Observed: 5000 rpm
